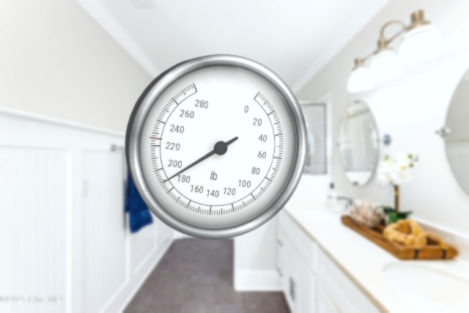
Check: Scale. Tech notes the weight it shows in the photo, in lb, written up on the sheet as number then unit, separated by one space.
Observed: 190 lb
